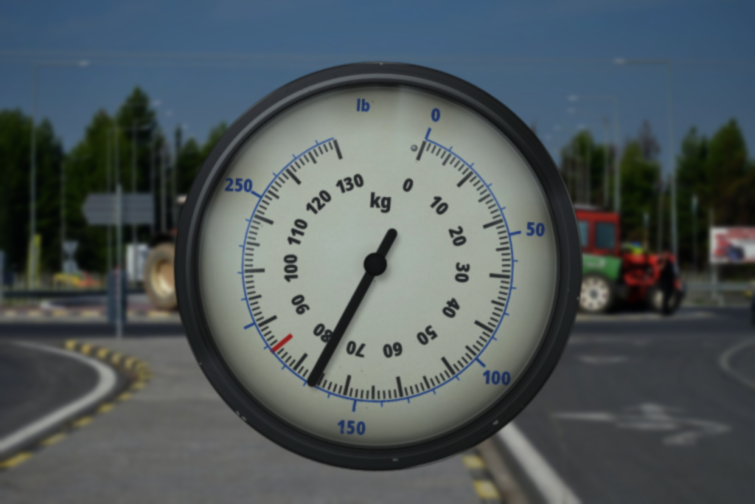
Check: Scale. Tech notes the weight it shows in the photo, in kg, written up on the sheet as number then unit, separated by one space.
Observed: 76 kg
